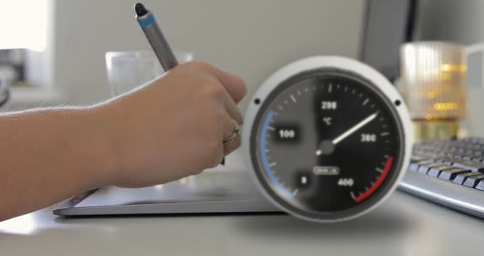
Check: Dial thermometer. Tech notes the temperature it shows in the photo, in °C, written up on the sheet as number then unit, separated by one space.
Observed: 270 °C
